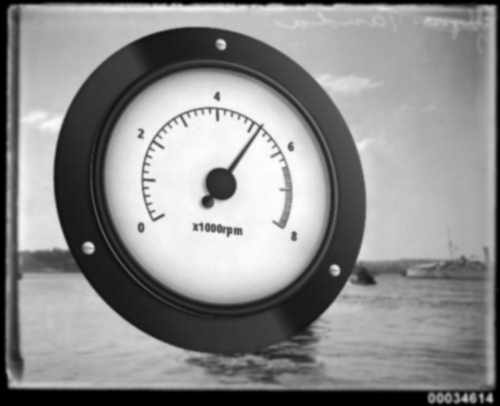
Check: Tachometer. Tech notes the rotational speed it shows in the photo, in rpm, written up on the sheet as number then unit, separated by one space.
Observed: 5200 rpm
